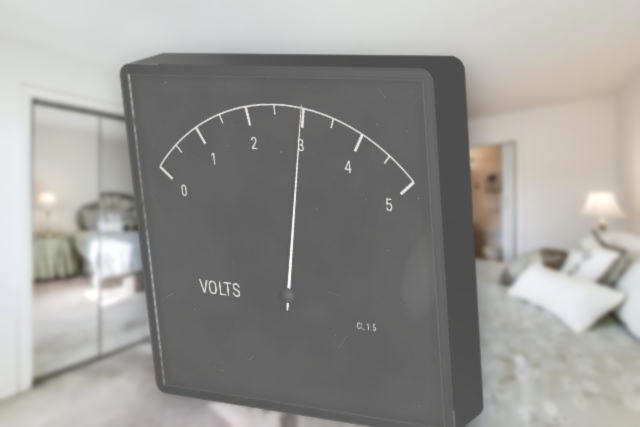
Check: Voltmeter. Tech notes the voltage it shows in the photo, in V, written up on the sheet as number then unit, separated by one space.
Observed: 3 V
